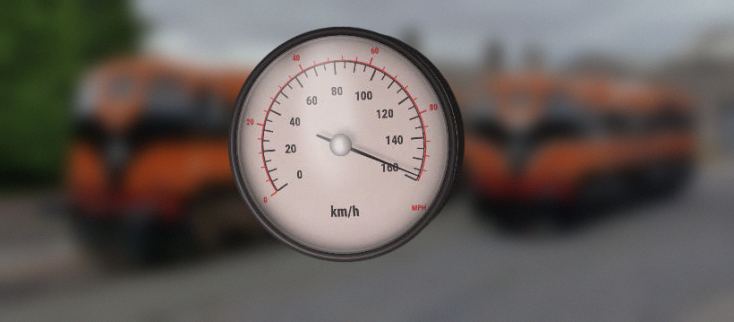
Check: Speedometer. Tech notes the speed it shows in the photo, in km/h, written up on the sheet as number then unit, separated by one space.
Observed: 157.5 km/h
